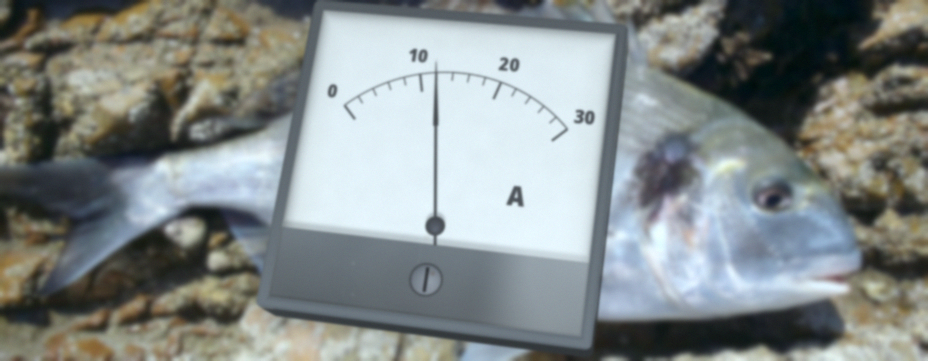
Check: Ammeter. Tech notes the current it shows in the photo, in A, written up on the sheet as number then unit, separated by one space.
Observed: 12 A
